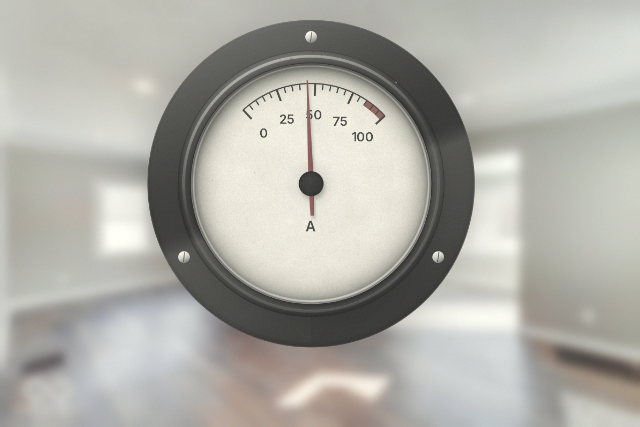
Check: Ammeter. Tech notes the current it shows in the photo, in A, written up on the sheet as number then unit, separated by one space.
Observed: 45 A
